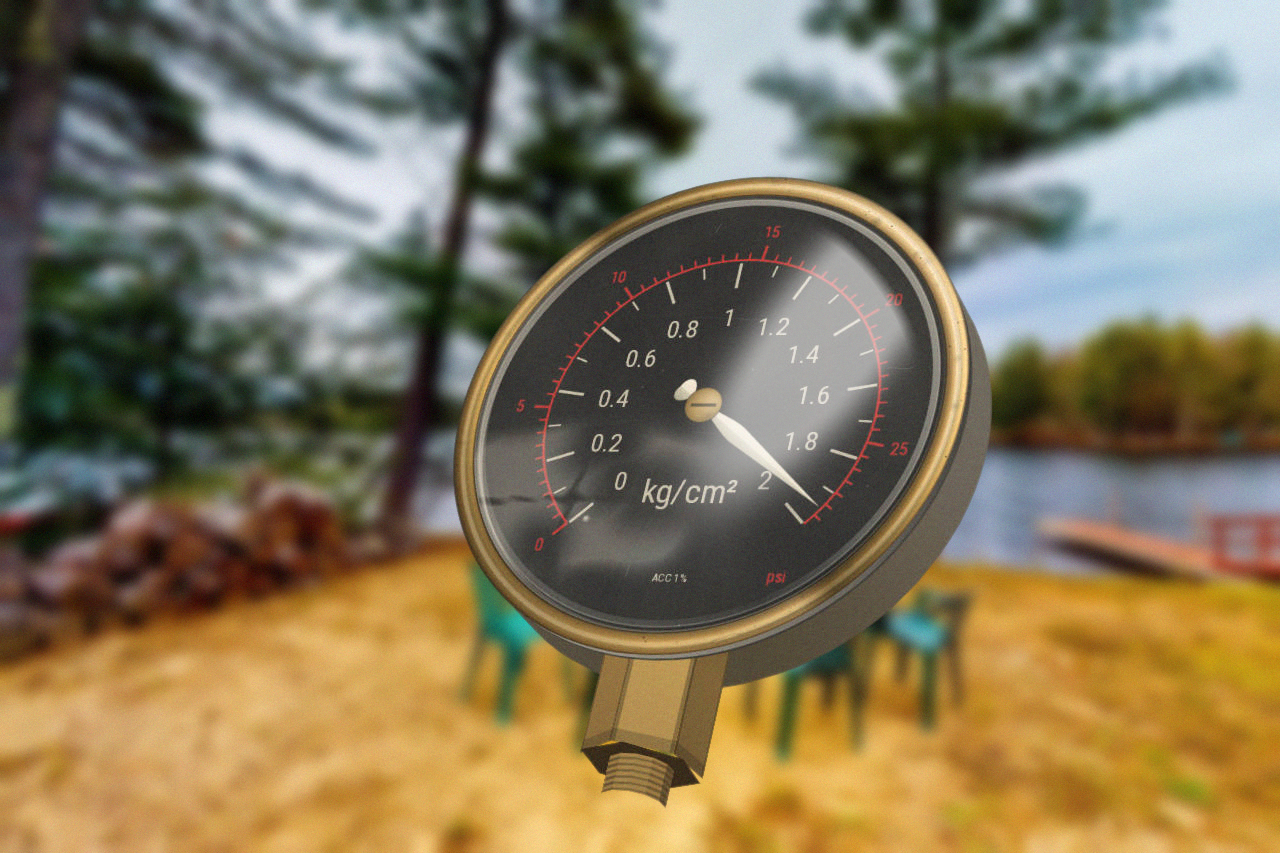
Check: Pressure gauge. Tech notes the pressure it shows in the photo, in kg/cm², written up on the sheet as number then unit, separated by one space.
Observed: 1.95 kg/cm²
